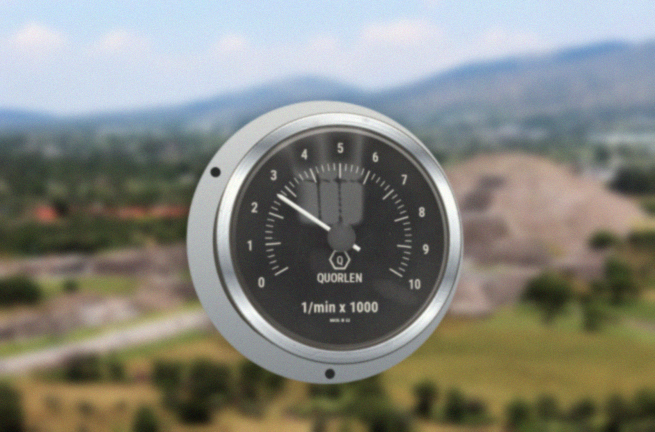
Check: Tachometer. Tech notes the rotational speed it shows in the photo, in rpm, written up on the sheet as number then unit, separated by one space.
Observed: 2600 rpm
